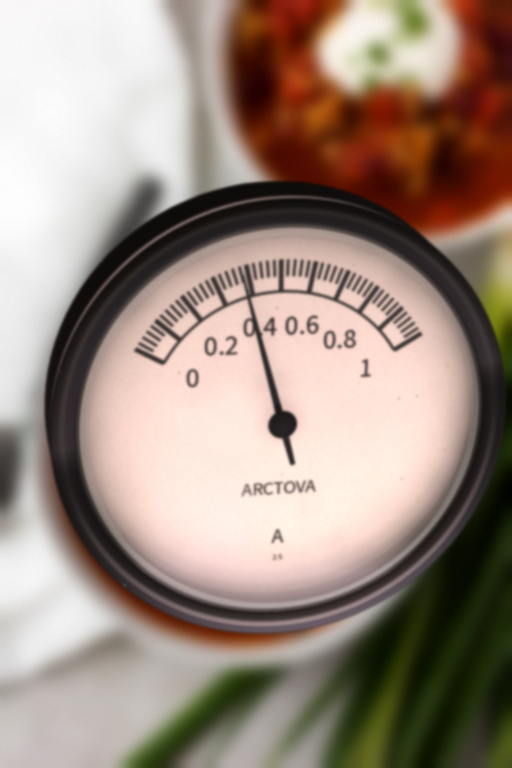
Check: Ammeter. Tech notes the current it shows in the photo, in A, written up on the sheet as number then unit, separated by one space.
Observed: 0.38 A
